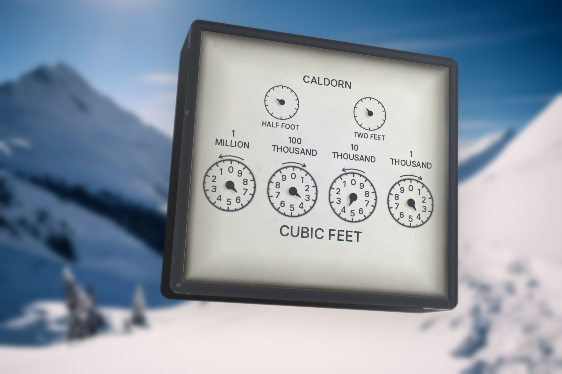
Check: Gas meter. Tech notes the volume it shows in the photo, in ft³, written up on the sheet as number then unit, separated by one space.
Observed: 634400 ft³
